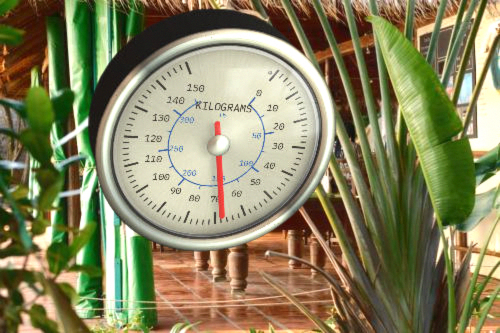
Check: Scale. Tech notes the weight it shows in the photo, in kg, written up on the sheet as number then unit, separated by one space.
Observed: 68 kg
